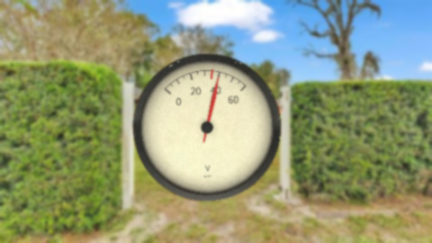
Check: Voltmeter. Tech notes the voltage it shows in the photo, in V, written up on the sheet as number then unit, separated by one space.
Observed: 40 V
